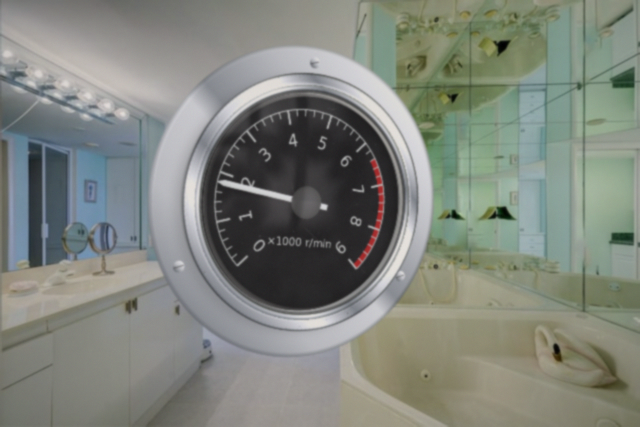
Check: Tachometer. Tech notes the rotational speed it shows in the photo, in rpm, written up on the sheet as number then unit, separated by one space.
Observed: 1800 rpm
